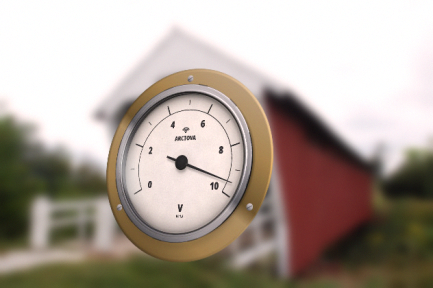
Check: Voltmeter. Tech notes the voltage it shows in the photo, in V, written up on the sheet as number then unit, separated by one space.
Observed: 9.5 V
